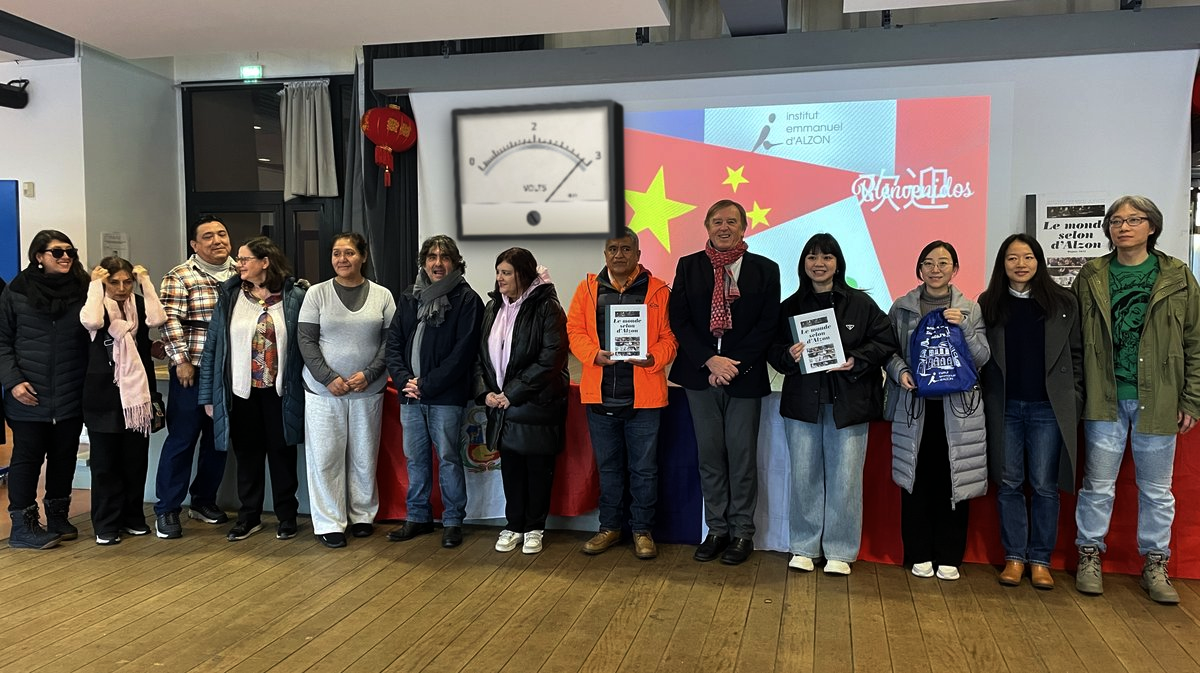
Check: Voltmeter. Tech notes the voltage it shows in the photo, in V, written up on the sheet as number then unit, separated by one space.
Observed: 2.9 V
